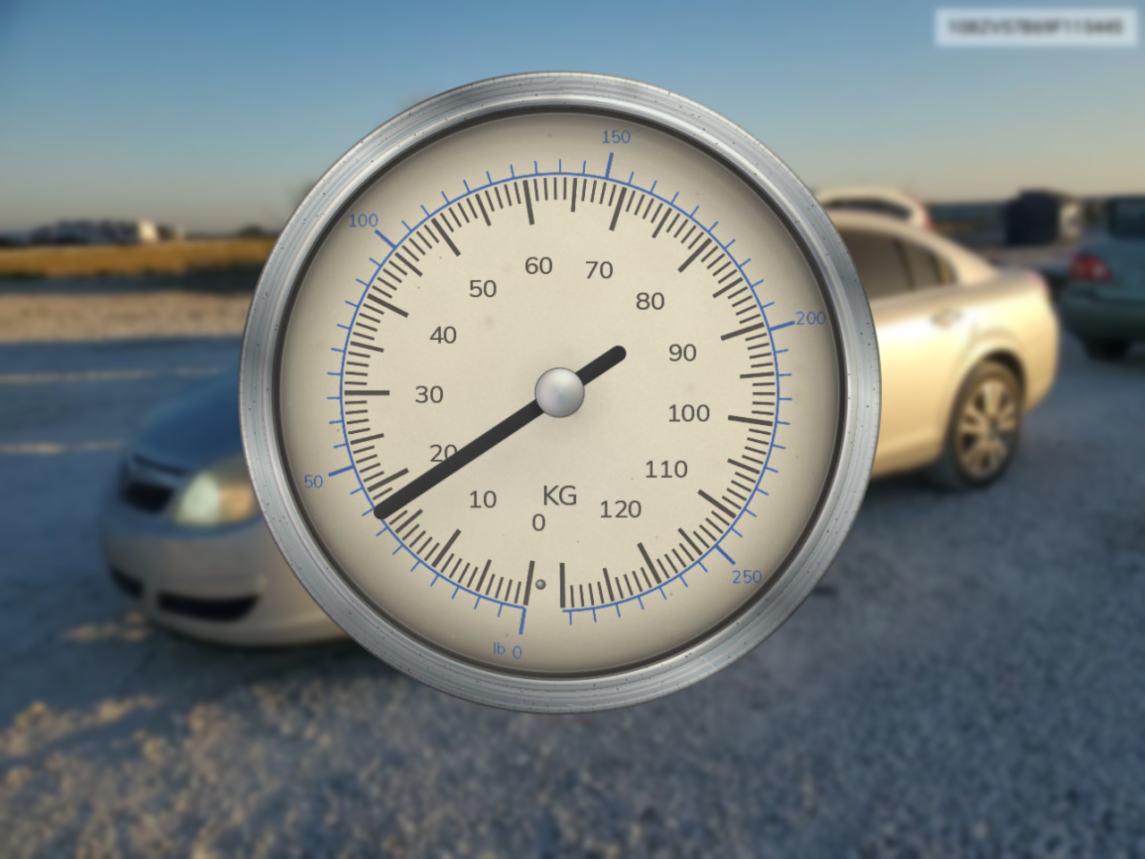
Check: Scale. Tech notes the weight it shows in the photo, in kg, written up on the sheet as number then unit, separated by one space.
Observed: 17.5 kg
